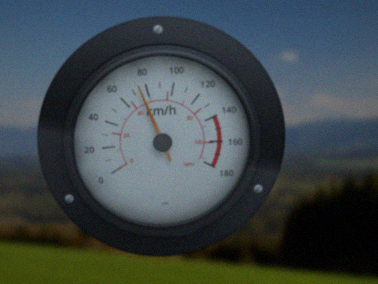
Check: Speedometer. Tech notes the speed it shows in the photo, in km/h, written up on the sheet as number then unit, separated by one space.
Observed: 75 km/h
